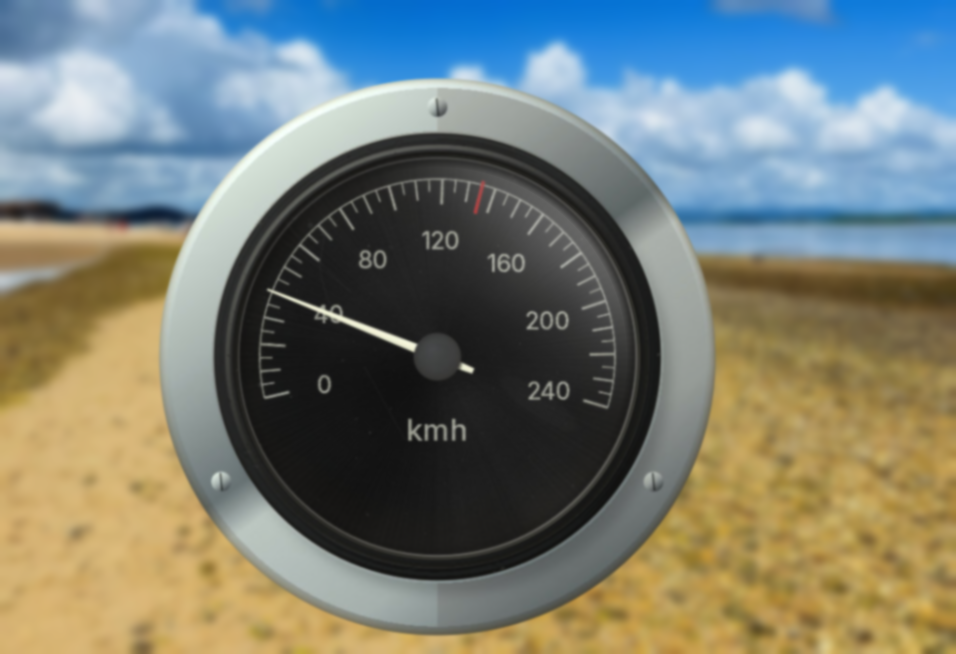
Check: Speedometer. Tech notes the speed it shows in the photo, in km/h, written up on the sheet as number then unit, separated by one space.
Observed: 40 km/h
